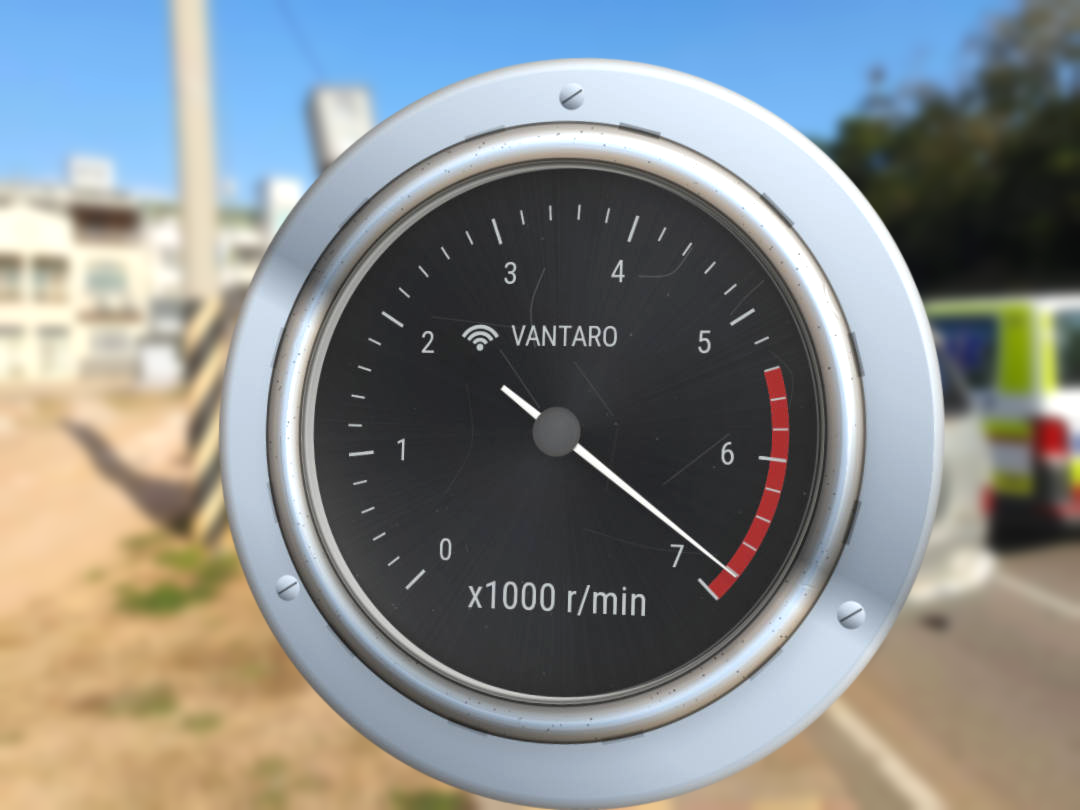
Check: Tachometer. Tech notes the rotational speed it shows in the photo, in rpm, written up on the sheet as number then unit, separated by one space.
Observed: 6800 rpm
